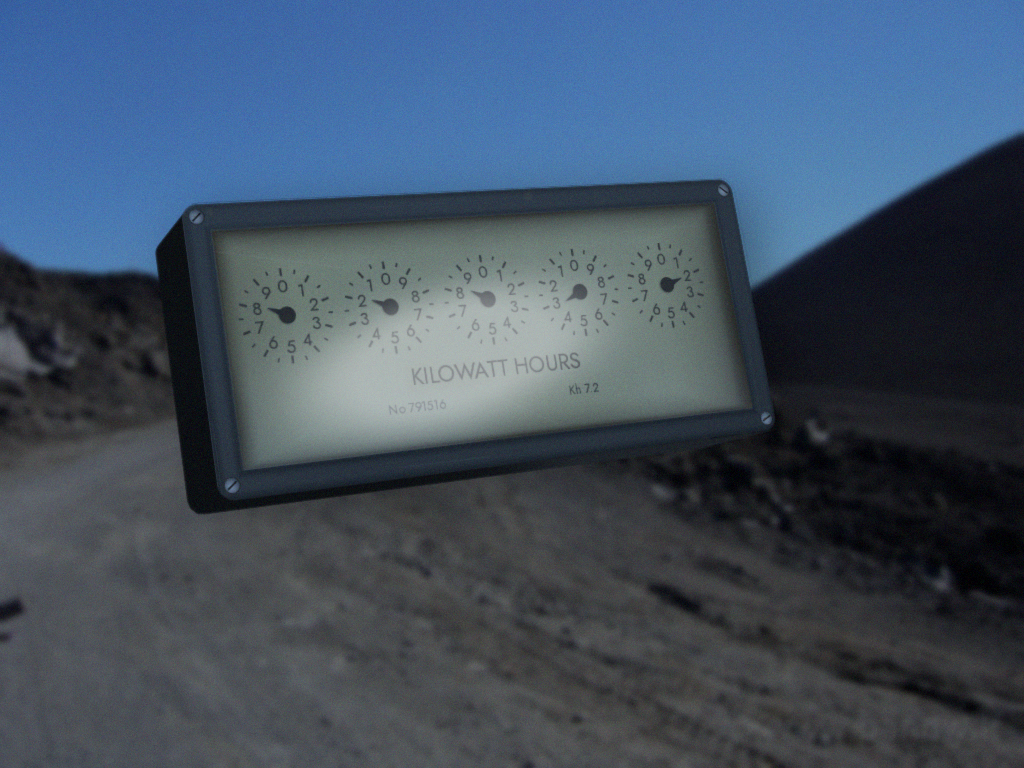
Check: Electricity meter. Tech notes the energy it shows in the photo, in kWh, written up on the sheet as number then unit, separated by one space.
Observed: 81832 kWh
